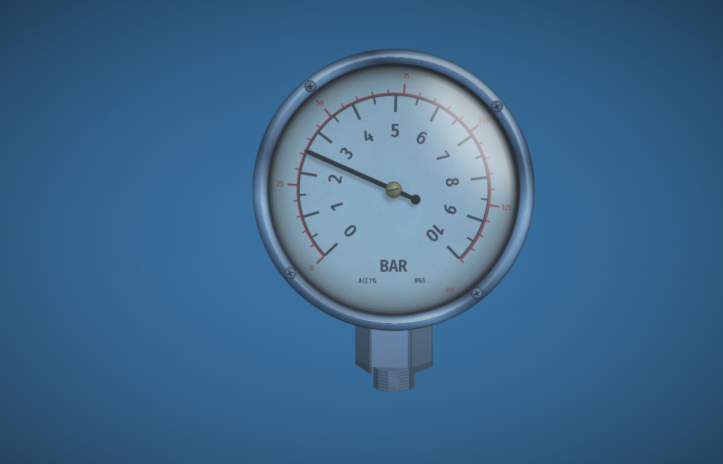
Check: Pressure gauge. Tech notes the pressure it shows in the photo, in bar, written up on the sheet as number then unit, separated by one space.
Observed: 2.5 bar
